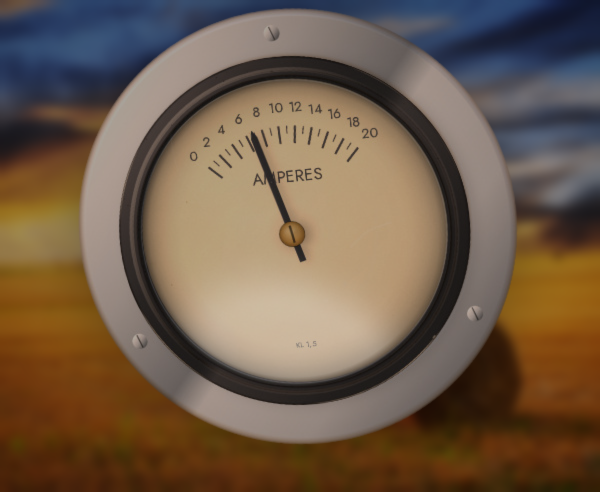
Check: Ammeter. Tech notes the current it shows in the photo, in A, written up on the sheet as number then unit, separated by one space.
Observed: 7 A
